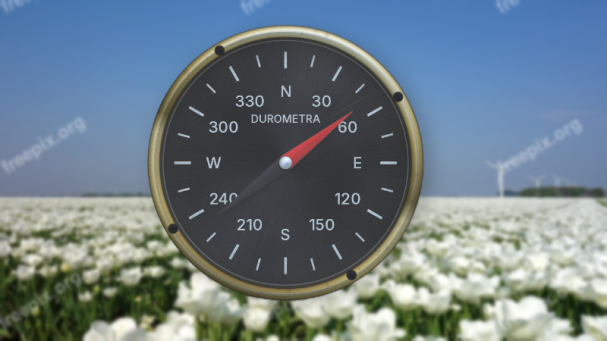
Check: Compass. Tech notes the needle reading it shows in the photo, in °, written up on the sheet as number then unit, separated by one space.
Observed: 52.5 °
